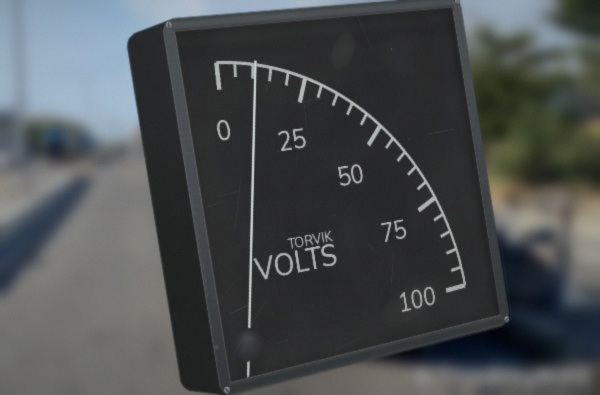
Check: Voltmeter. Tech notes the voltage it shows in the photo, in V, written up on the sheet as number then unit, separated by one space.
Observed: 10 V
